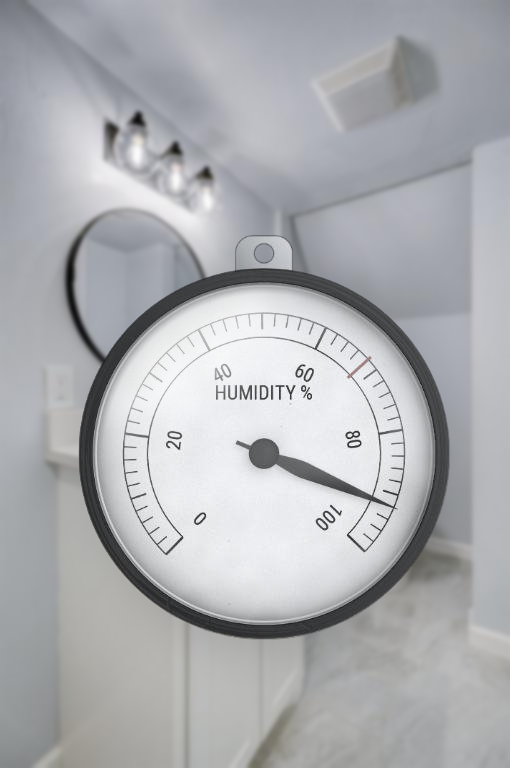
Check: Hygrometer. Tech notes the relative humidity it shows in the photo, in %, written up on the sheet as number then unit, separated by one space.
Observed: 92 %
